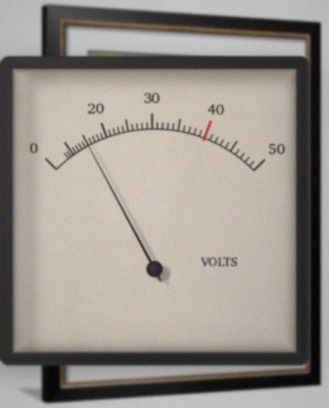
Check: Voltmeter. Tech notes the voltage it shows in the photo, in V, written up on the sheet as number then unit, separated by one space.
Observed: 15 V
